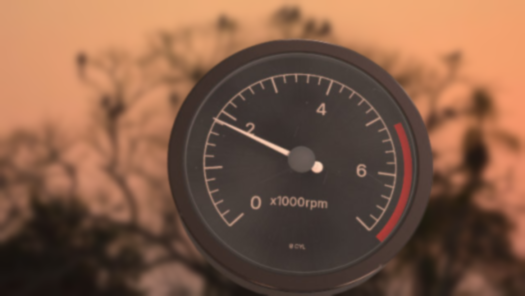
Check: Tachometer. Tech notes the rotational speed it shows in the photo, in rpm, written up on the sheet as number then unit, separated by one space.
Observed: 1800 rpm
